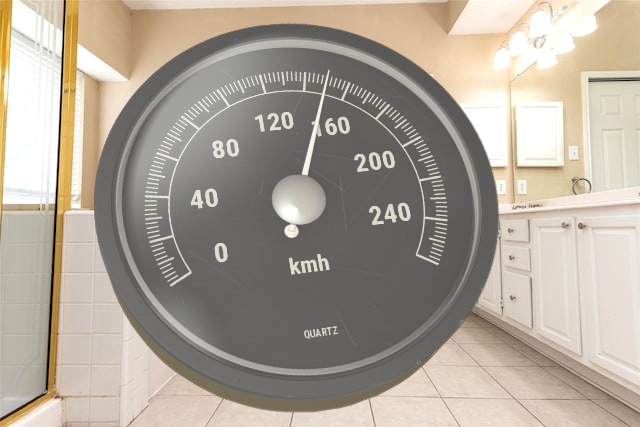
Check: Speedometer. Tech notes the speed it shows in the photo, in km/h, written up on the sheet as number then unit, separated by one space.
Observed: 150 km/h
